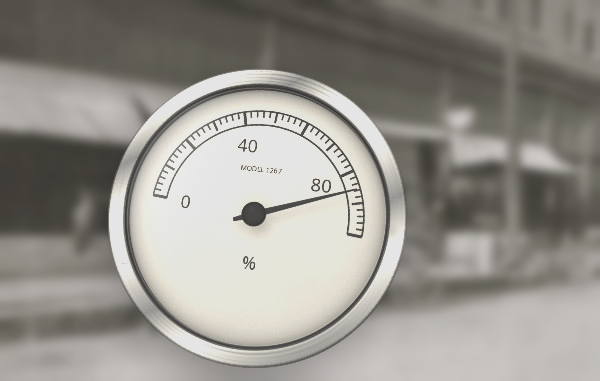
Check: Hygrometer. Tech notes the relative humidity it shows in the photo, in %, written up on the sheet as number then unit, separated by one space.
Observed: 86 %
